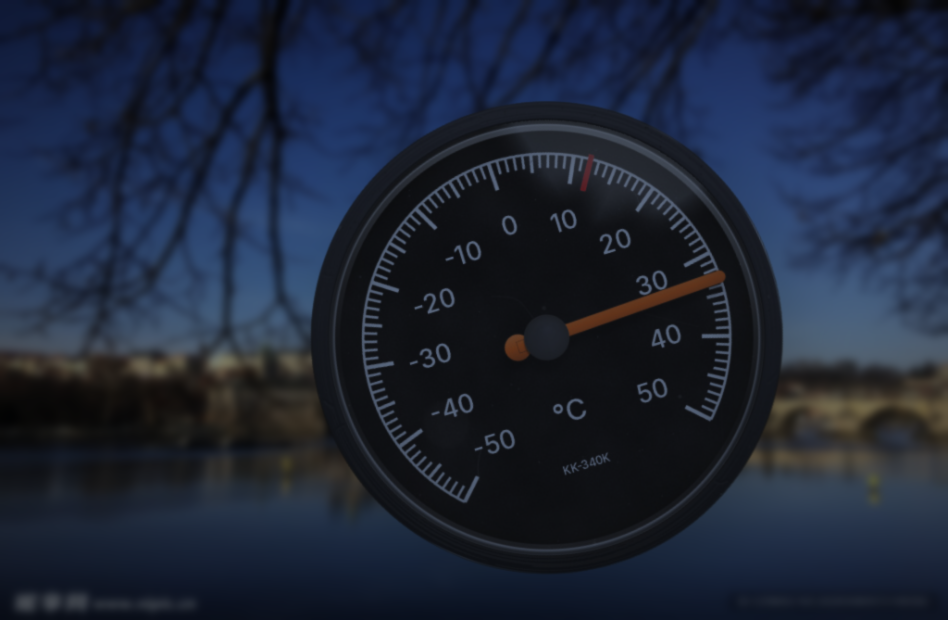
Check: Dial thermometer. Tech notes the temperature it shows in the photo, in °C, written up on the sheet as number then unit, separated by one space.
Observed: 33 °C
